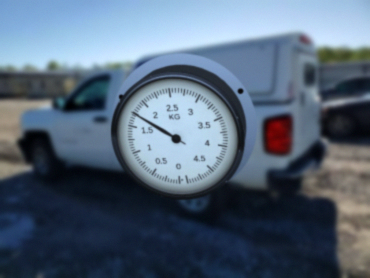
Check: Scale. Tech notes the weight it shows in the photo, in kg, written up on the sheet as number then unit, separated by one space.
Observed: 1.75 kg
